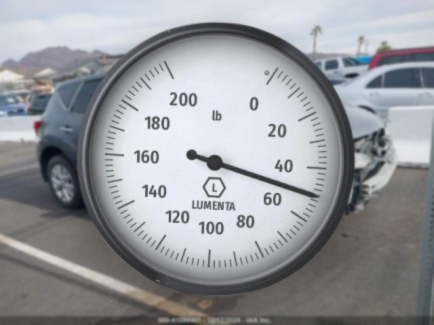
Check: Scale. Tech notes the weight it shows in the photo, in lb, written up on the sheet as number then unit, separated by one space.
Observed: 50 lb
